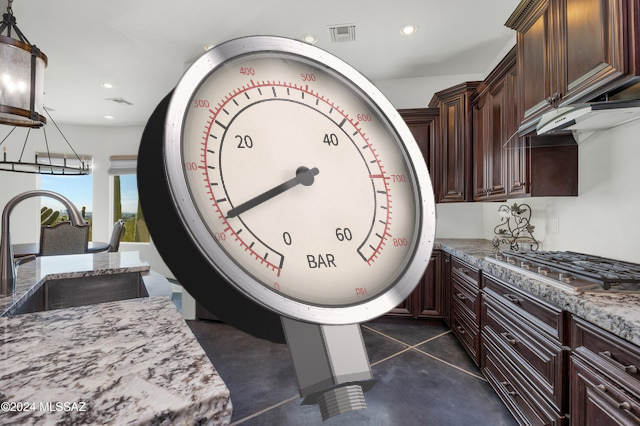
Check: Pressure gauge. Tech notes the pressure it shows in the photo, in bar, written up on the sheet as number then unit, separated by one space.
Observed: 8 bar
